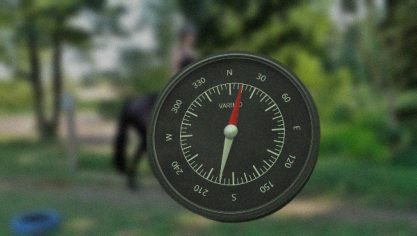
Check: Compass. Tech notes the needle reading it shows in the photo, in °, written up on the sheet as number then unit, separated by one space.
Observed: 15 °
